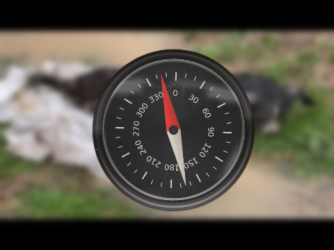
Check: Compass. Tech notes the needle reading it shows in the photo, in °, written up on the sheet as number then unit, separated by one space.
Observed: 345 °
